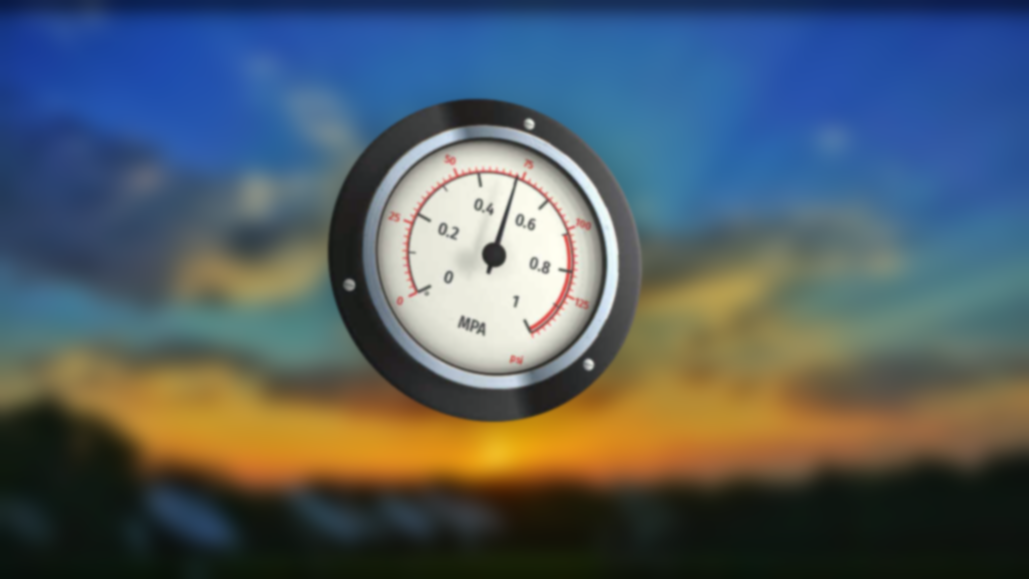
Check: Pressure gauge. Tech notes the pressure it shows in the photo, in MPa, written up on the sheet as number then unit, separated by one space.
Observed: 0.5 MPa
